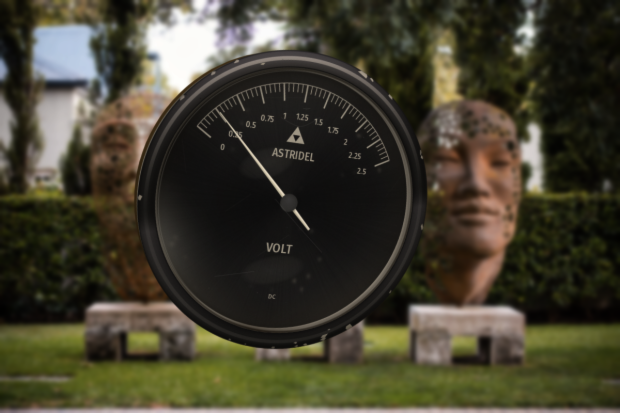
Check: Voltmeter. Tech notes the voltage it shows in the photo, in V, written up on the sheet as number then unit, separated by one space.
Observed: 0.25 V
